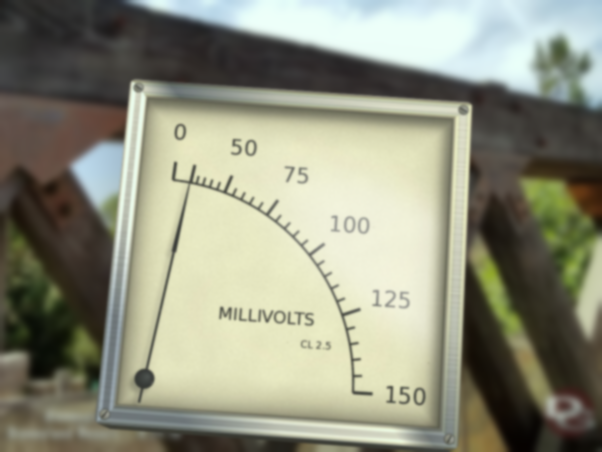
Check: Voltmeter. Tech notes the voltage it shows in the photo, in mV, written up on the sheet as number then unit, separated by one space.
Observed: 25 mV
